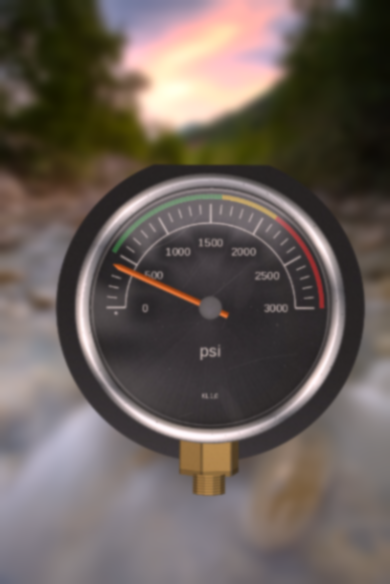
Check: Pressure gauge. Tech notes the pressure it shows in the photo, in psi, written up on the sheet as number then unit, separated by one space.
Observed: 400 psi
